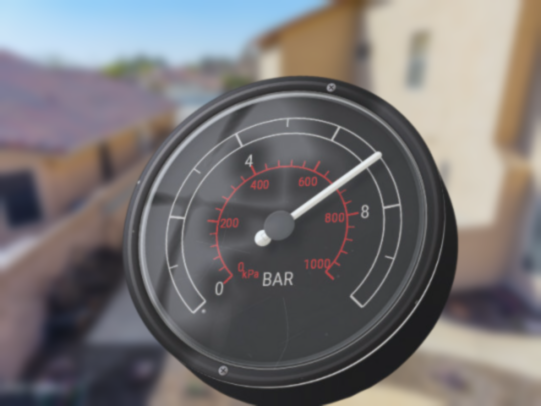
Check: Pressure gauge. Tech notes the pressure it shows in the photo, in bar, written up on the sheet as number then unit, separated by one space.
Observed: 7 bar
